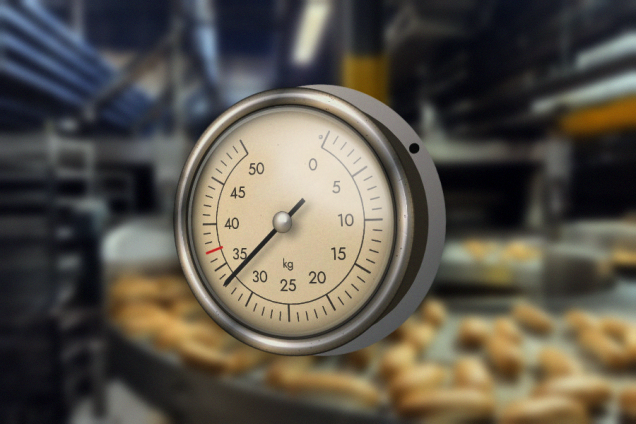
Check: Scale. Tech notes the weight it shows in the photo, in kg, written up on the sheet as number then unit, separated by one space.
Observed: 33 kg
